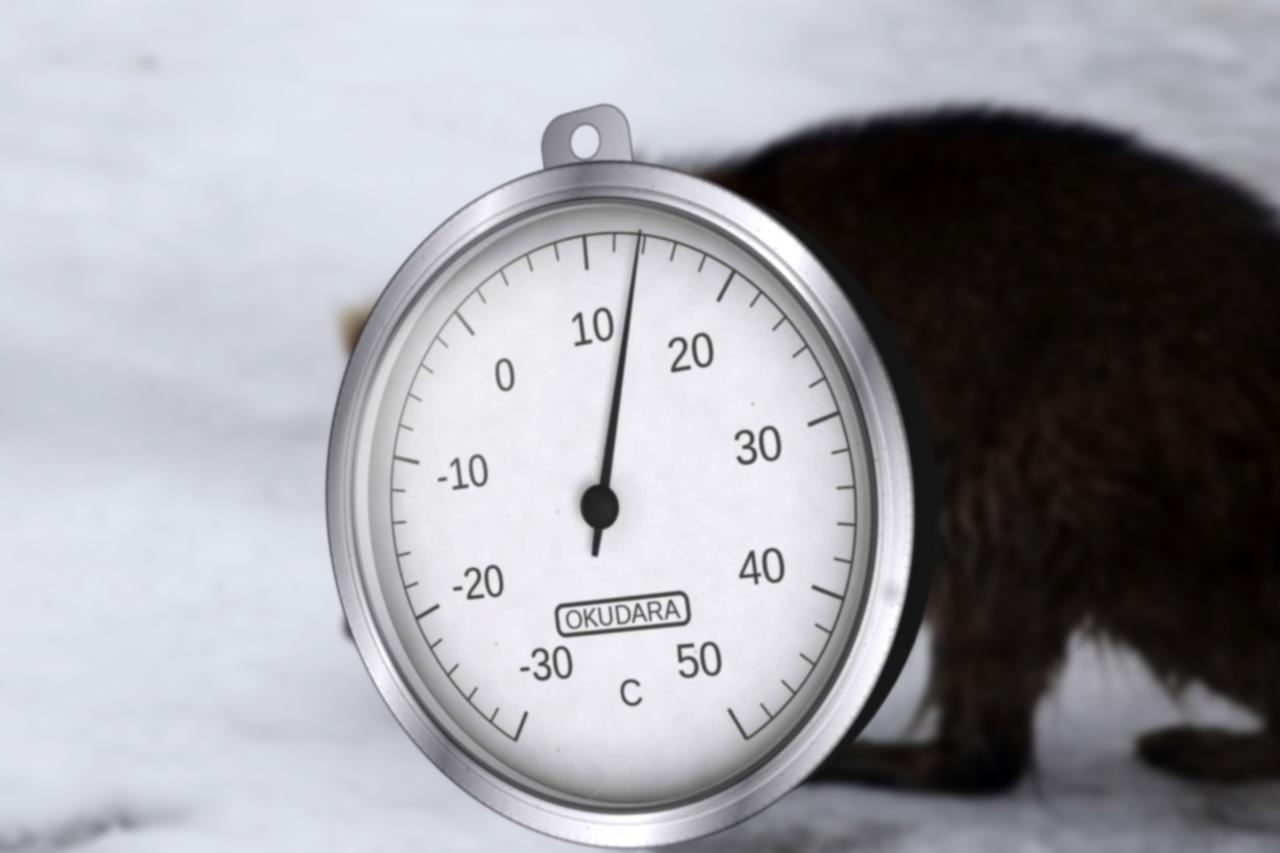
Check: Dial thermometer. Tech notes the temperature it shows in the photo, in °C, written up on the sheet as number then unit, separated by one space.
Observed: 14 °C
